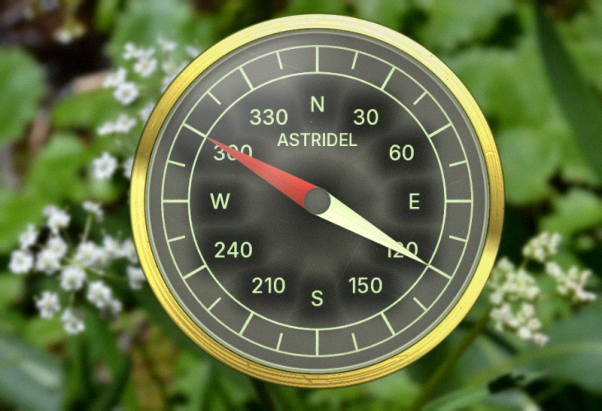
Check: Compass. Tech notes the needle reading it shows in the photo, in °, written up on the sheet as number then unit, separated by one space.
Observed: 300 °
